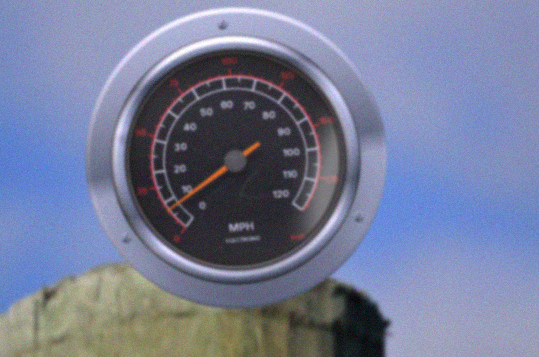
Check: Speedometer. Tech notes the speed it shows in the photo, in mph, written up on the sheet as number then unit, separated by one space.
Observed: 7.5 mph
